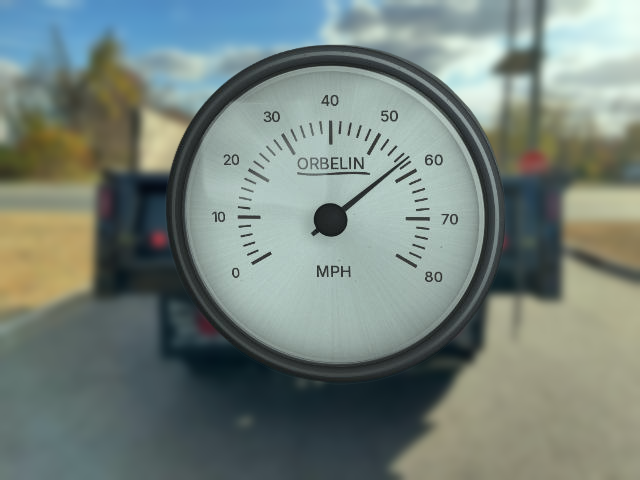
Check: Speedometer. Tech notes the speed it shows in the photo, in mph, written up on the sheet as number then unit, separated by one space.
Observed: 57 mph
